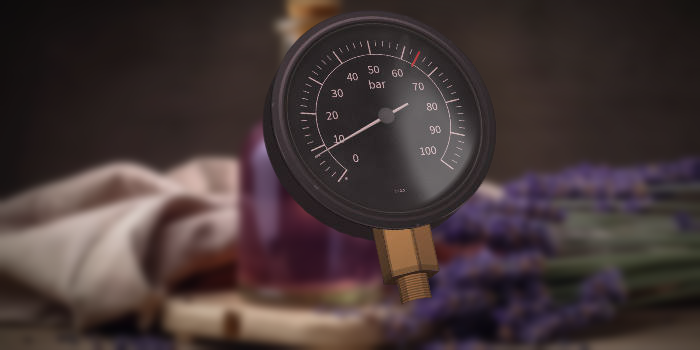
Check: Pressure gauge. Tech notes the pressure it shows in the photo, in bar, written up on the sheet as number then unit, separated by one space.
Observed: 8 bar
